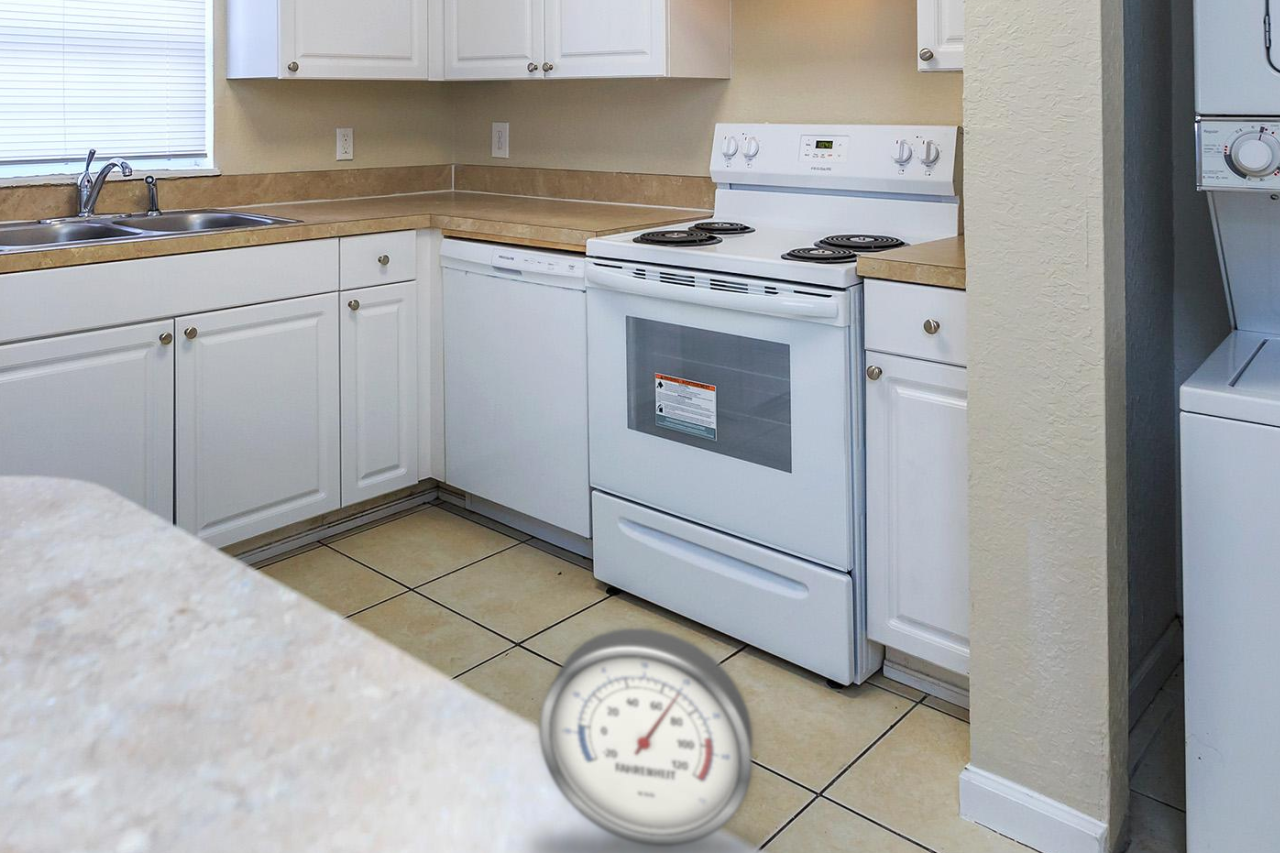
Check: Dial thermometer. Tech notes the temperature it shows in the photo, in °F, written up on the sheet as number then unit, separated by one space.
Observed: 68 °F
